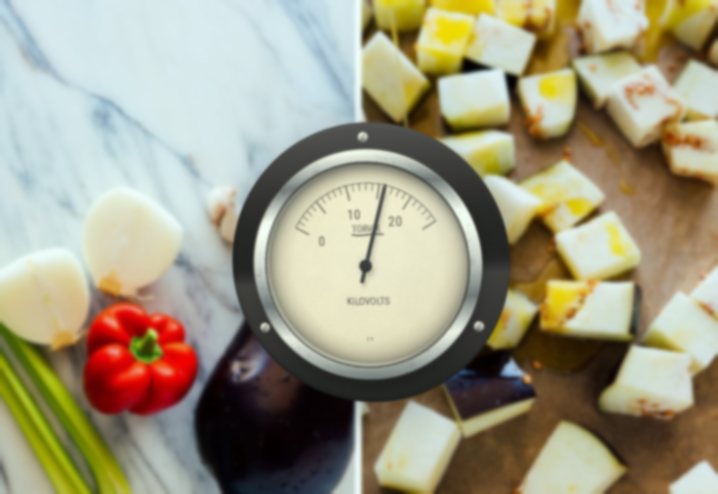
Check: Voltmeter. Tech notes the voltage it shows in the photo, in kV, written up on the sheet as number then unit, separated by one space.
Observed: 16 kV
